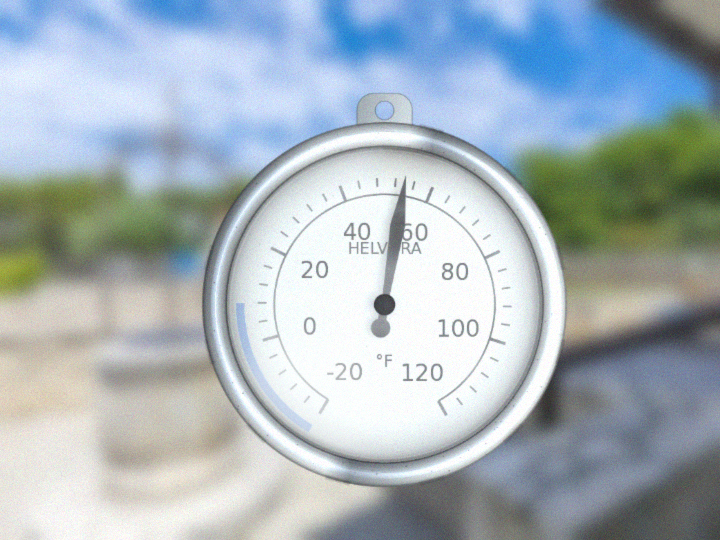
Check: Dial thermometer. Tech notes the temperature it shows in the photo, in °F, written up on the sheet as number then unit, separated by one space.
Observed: 54 °F
